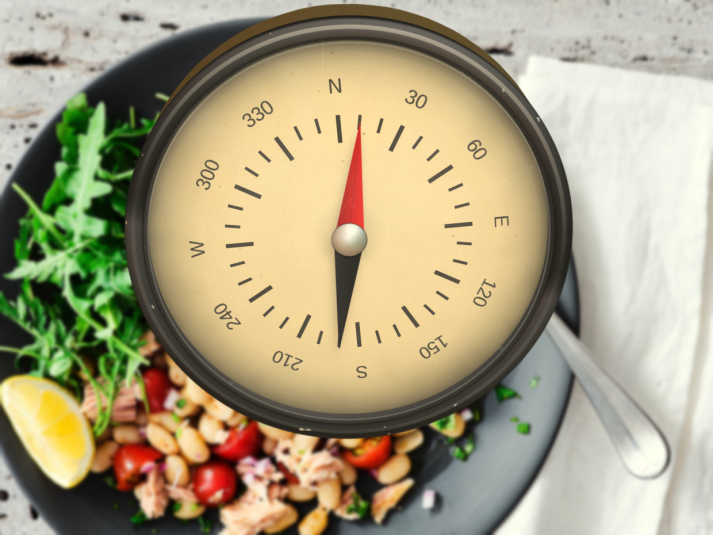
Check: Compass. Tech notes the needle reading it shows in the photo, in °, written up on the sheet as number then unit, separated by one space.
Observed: 10 °
